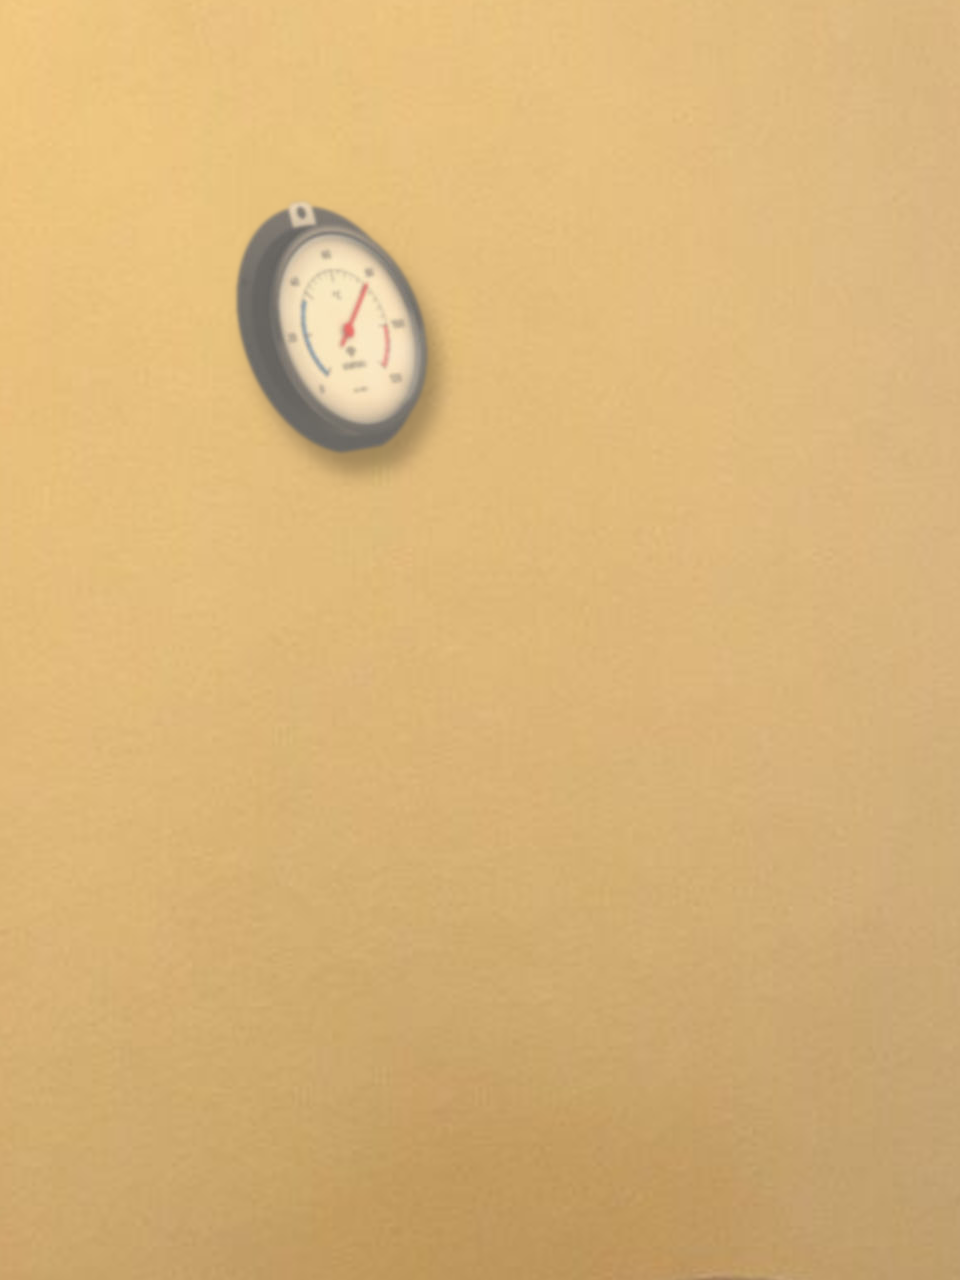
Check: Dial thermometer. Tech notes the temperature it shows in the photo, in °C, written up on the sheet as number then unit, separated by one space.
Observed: 80 °C
